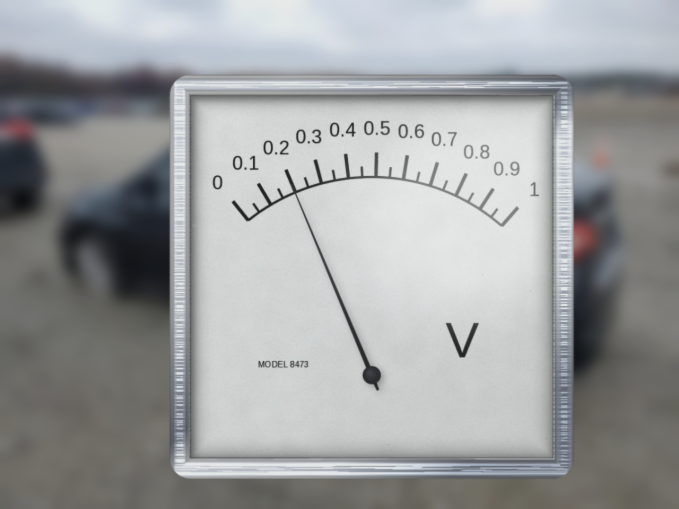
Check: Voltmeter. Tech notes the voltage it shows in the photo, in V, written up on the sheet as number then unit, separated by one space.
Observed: 0.2 V
